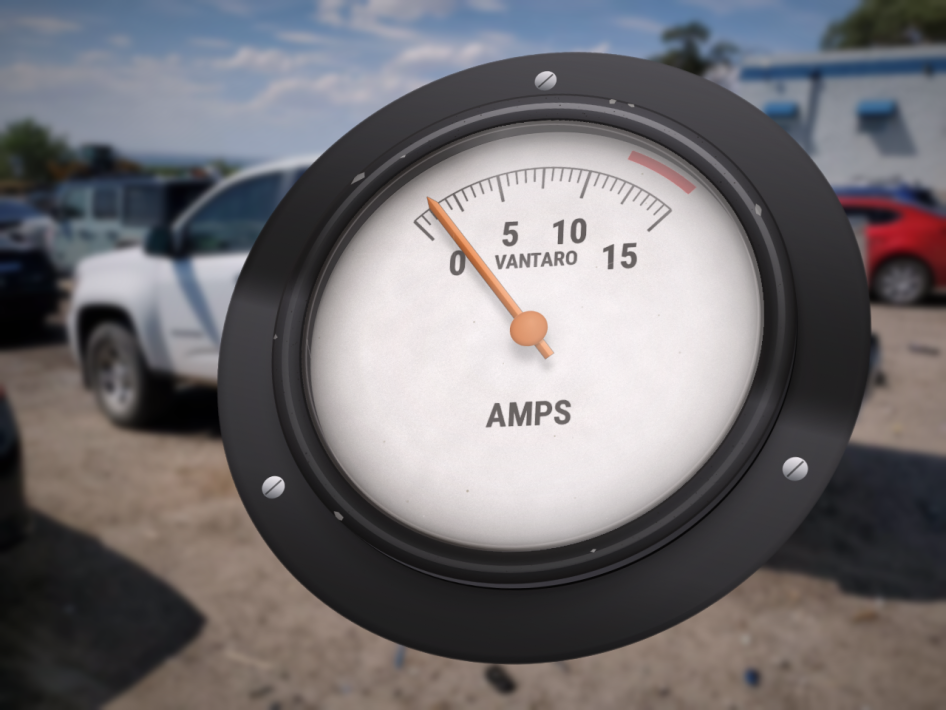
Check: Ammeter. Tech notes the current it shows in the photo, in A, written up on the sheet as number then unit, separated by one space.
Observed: 1.25 A
